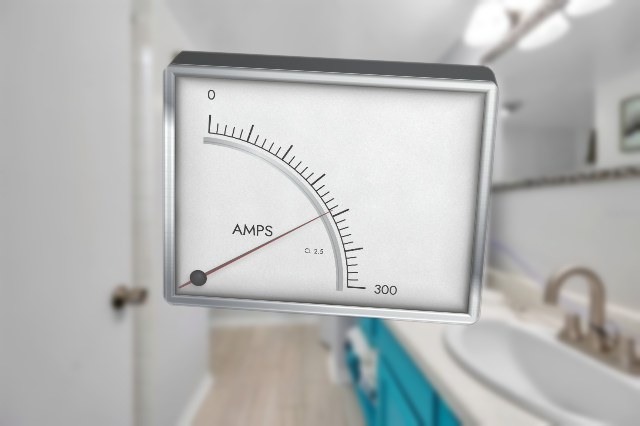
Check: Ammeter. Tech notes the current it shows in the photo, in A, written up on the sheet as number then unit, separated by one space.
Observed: 190 A
